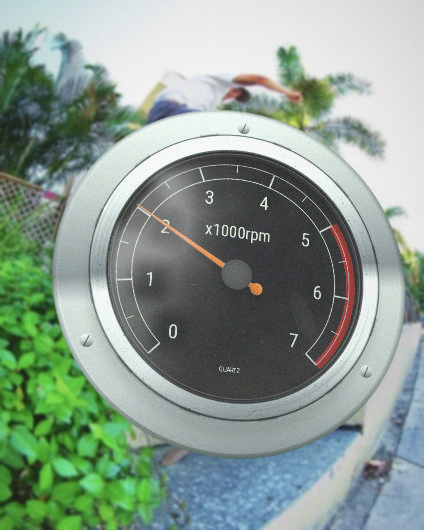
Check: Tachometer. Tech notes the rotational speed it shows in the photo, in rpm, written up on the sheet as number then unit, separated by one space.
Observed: 2000 rpm
